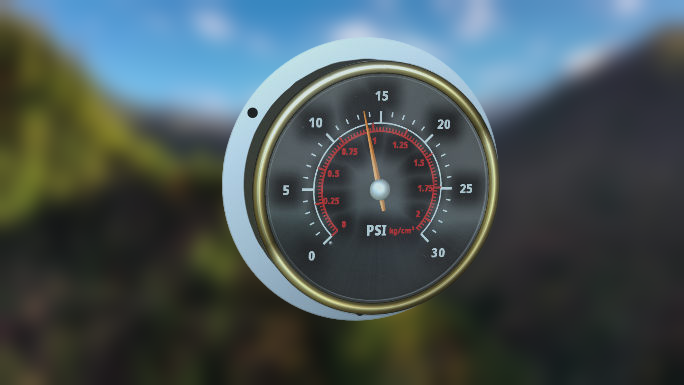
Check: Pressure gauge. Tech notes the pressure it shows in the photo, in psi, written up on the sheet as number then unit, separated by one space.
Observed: 13.5 psi
